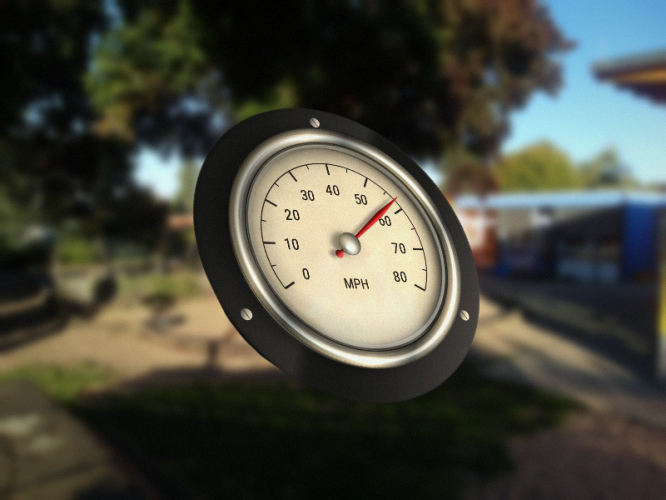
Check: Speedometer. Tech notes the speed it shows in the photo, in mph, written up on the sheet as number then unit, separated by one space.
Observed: 57.5 mph
